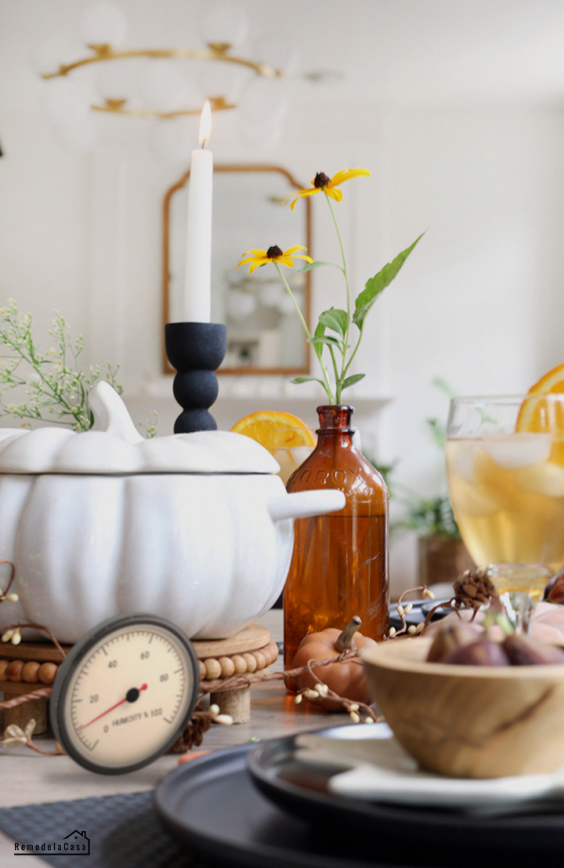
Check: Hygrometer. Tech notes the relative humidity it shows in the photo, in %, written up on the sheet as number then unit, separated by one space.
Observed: 10 %
